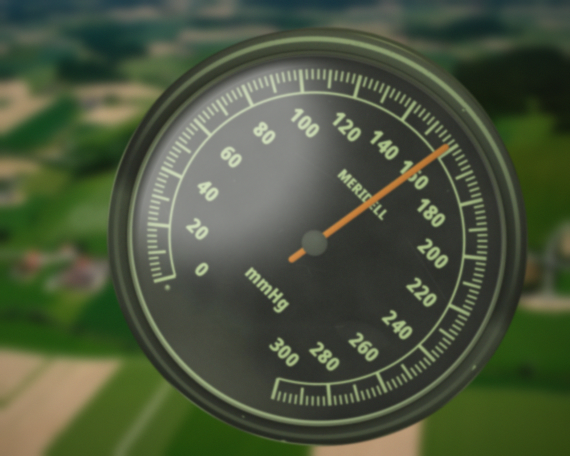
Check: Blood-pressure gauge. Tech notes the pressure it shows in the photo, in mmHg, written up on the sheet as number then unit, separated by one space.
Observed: 158 mmHg
